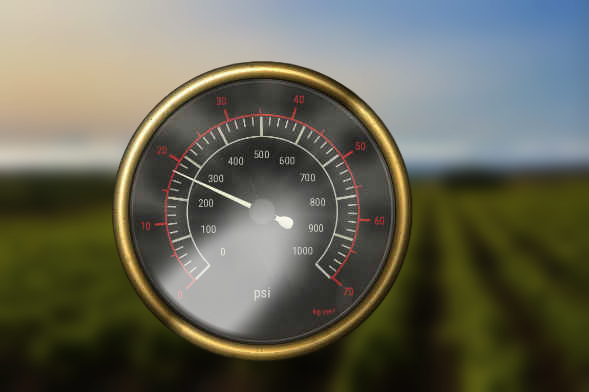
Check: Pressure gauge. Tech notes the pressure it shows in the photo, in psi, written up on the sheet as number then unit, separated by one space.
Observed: 260 psi
